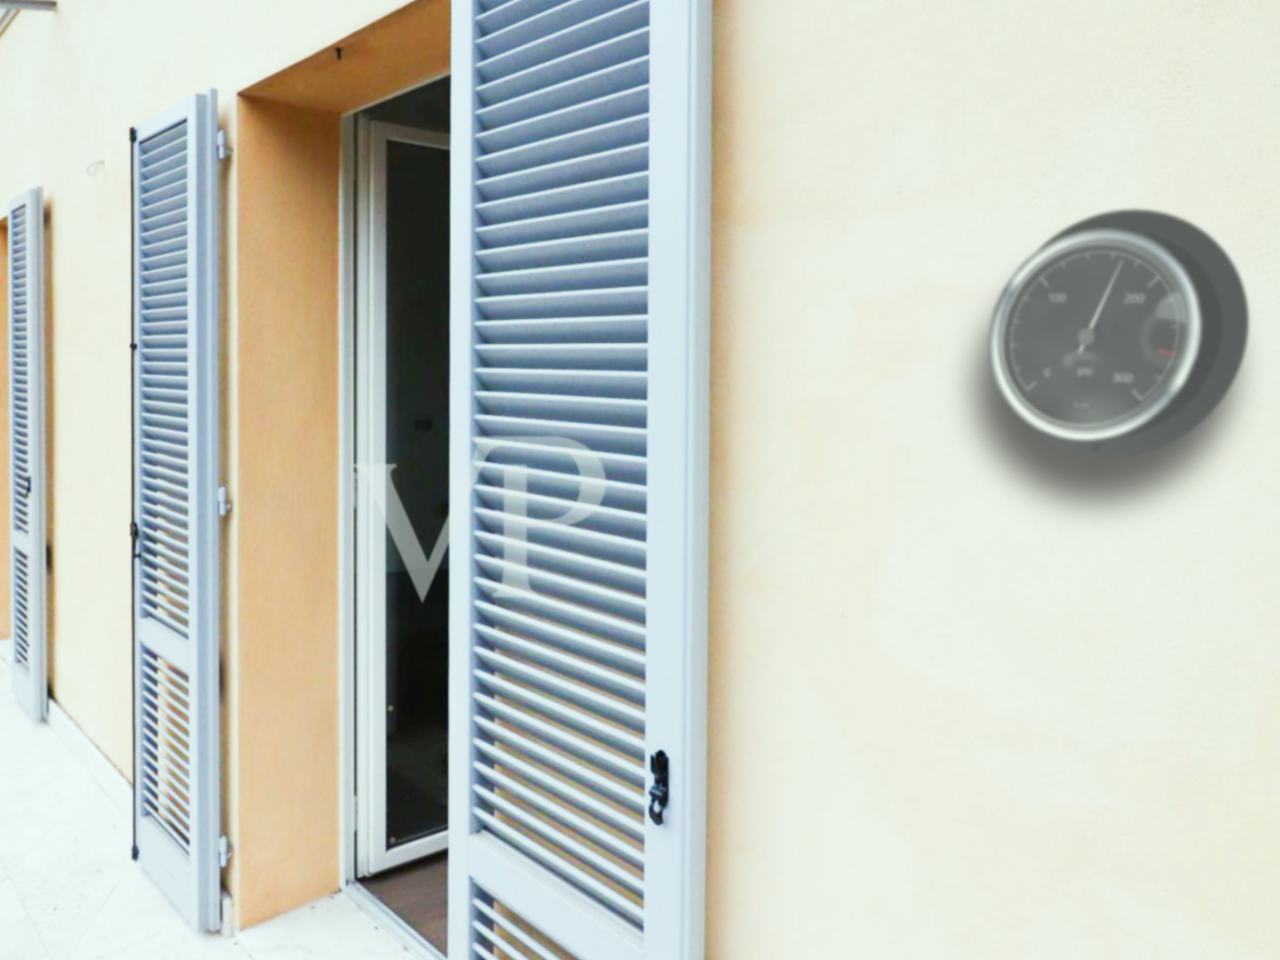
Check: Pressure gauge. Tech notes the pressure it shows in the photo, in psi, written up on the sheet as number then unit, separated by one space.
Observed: 170 psi
